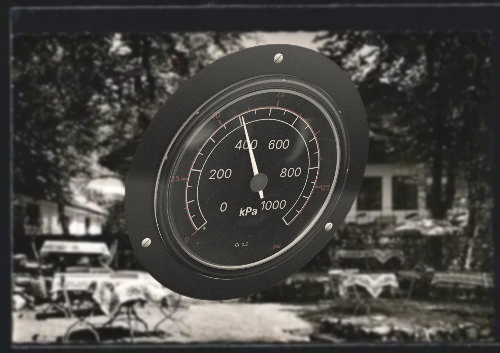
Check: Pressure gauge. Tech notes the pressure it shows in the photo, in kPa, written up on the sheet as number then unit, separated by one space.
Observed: 400 kPa
